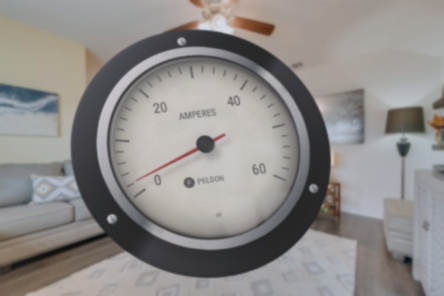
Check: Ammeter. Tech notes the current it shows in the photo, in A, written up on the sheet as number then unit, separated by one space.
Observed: 2 A
